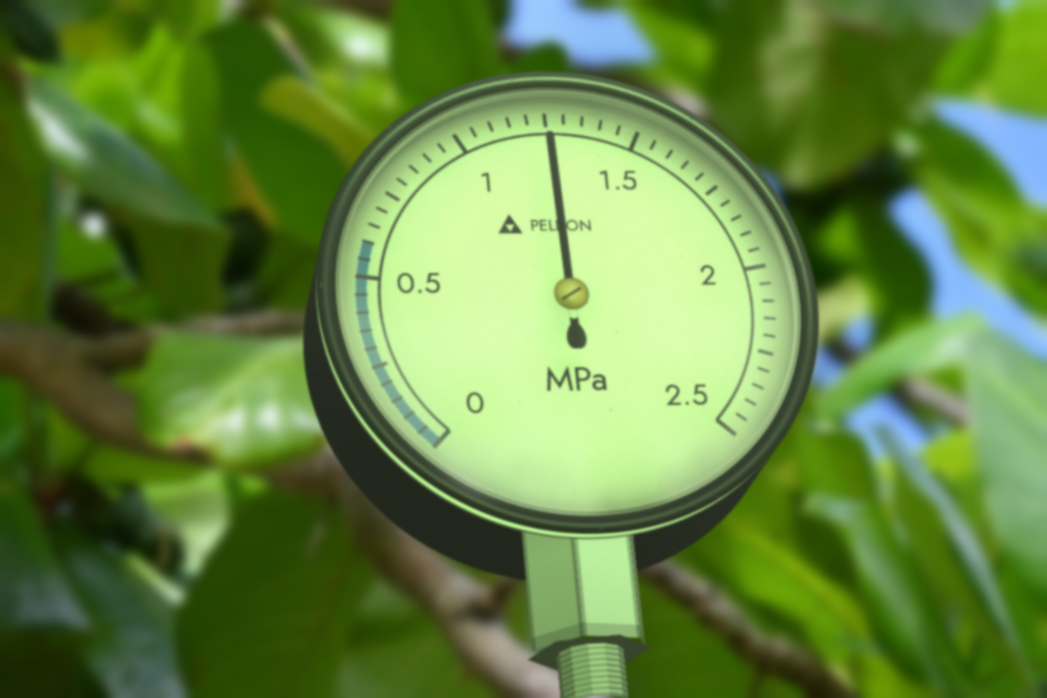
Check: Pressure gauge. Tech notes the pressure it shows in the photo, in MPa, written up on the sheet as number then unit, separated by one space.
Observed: 1.25 MPa
